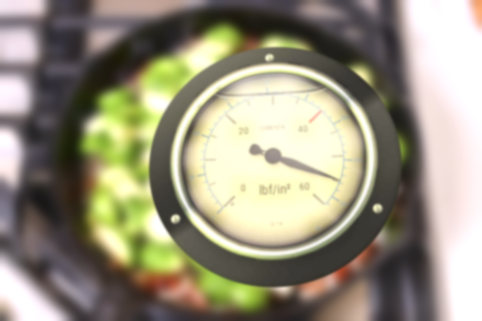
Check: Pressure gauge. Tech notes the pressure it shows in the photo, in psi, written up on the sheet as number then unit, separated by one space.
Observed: 55 psi
